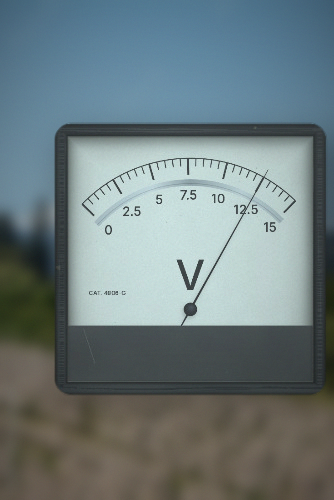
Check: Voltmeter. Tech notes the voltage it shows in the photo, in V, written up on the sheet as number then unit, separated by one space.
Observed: 12.5 V
